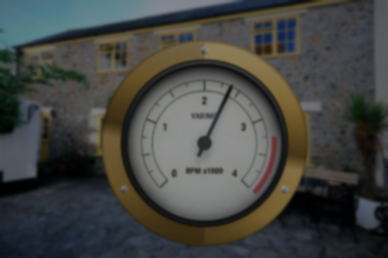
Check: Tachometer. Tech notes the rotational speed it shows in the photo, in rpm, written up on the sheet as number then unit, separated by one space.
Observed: 2375 rpm
